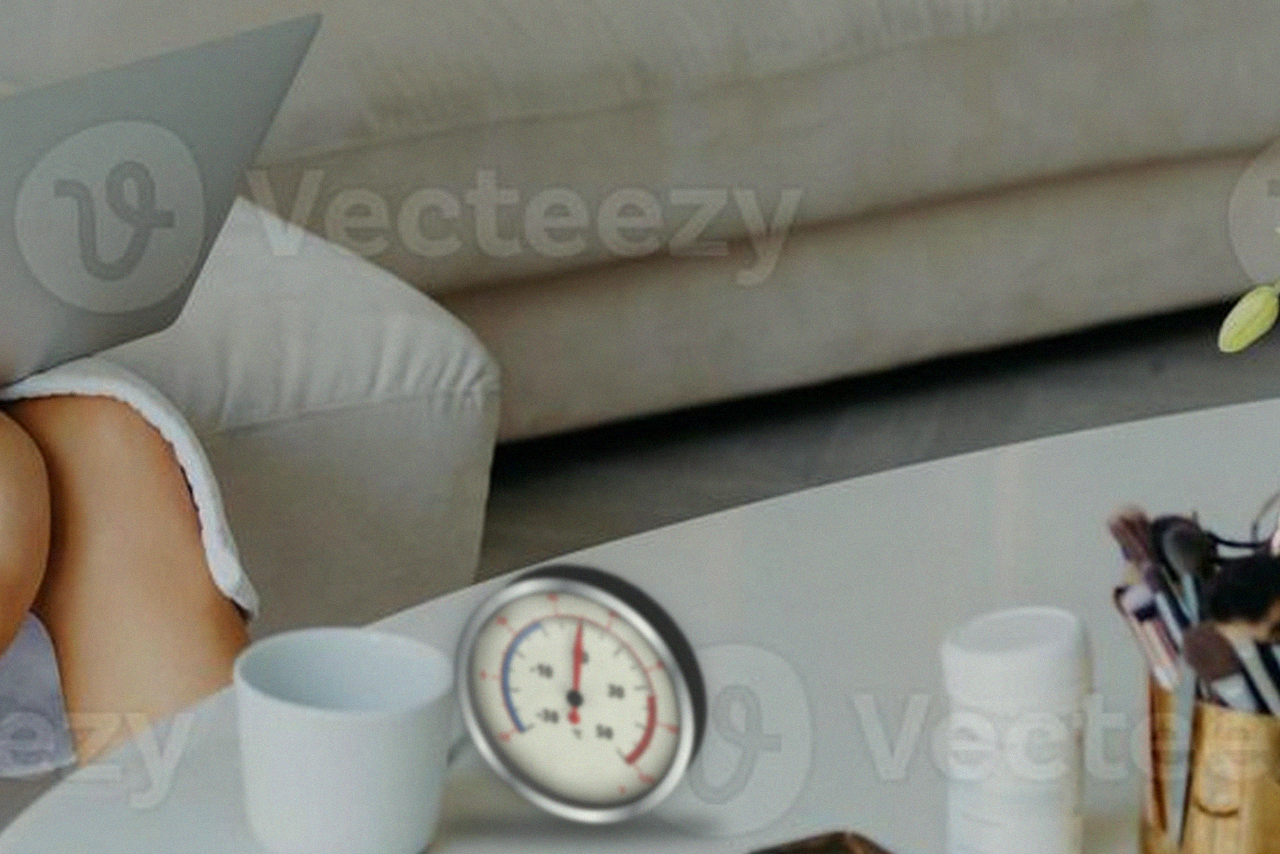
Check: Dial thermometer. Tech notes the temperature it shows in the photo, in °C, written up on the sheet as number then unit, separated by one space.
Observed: 10 °C
